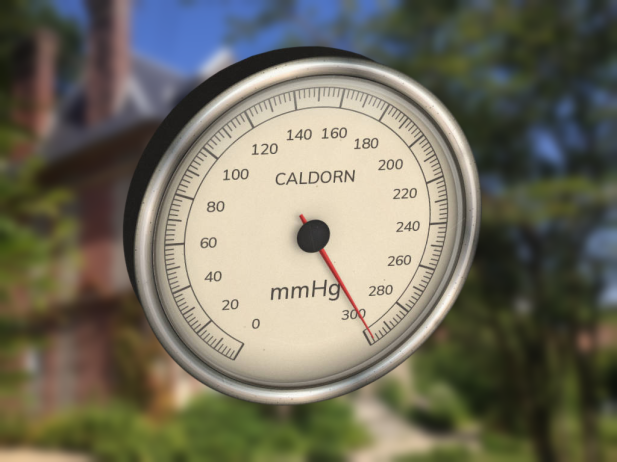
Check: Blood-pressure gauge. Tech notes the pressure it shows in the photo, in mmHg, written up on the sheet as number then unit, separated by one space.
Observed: 298 mmHg
